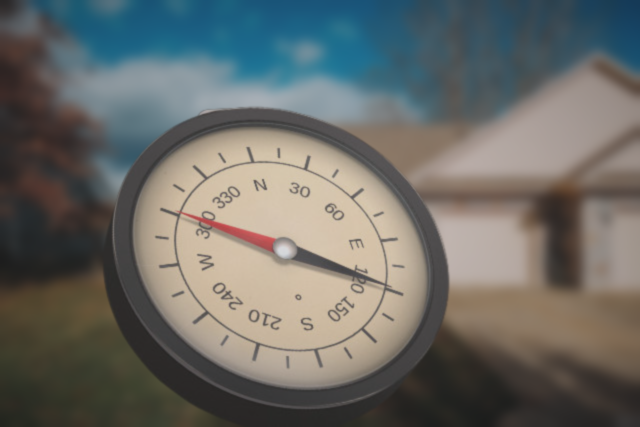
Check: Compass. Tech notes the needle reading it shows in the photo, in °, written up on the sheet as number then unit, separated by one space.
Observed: 300 °
